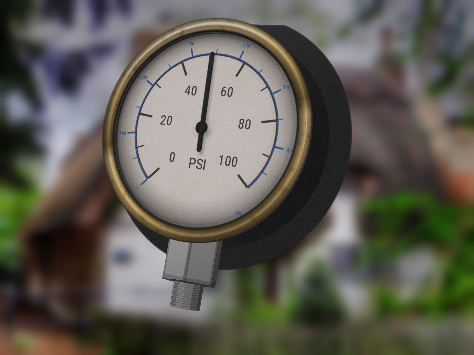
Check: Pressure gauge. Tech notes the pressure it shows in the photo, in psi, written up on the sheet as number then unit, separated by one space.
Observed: 50 psi
